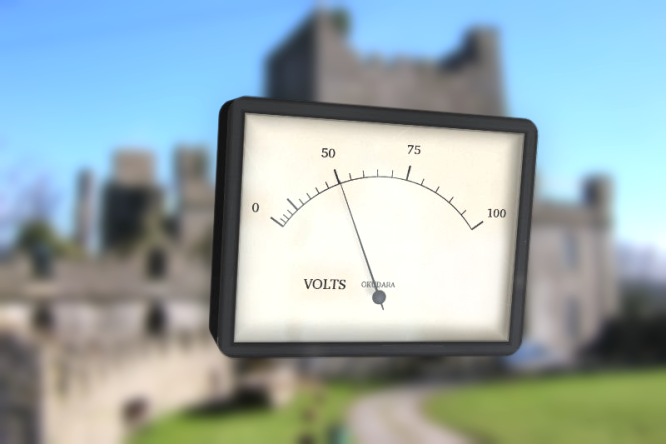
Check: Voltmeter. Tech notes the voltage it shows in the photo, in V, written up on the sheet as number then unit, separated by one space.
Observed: 50 V
